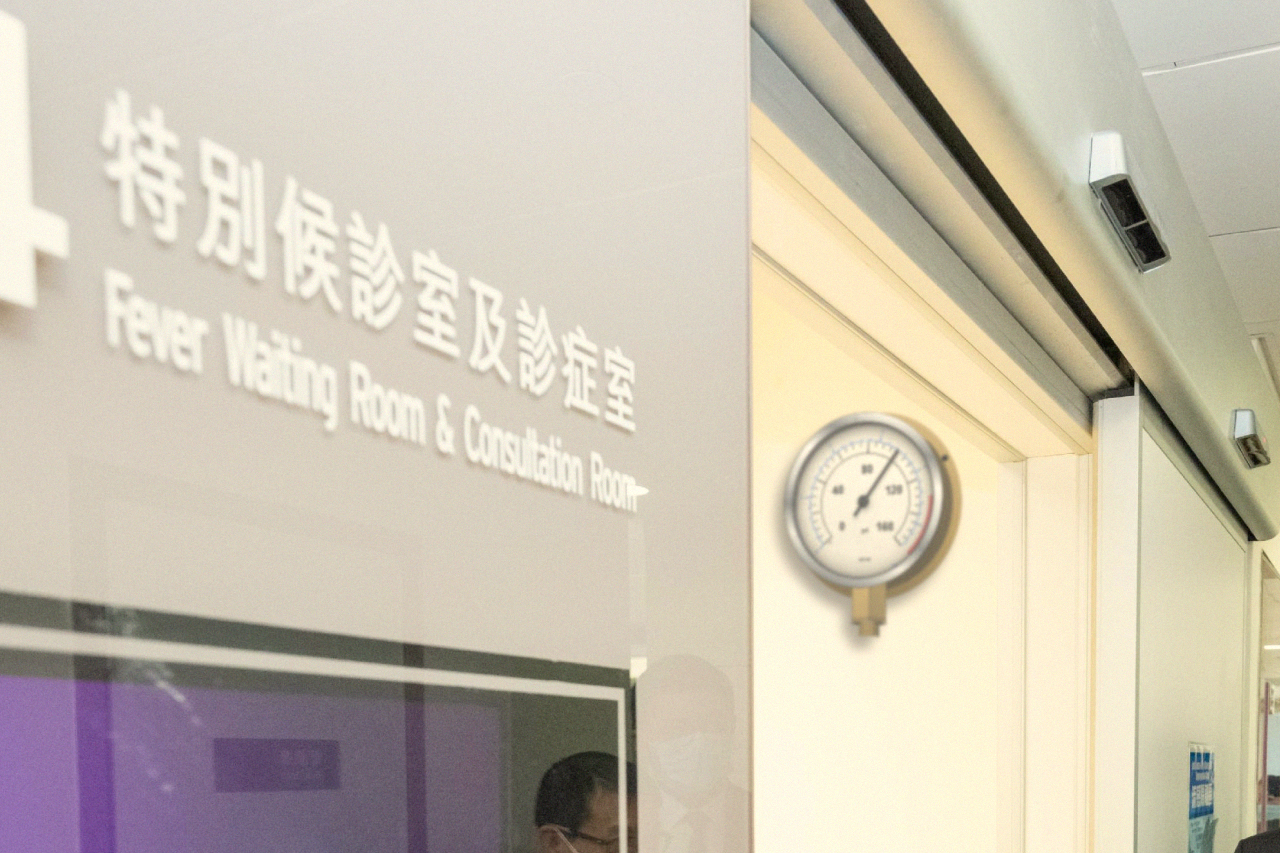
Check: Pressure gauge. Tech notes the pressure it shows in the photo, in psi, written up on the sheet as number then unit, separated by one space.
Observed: 100 psi
